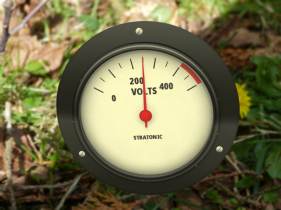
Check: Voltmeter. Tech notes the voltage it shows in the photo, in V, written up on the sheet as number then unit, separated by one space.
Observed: 250 V
